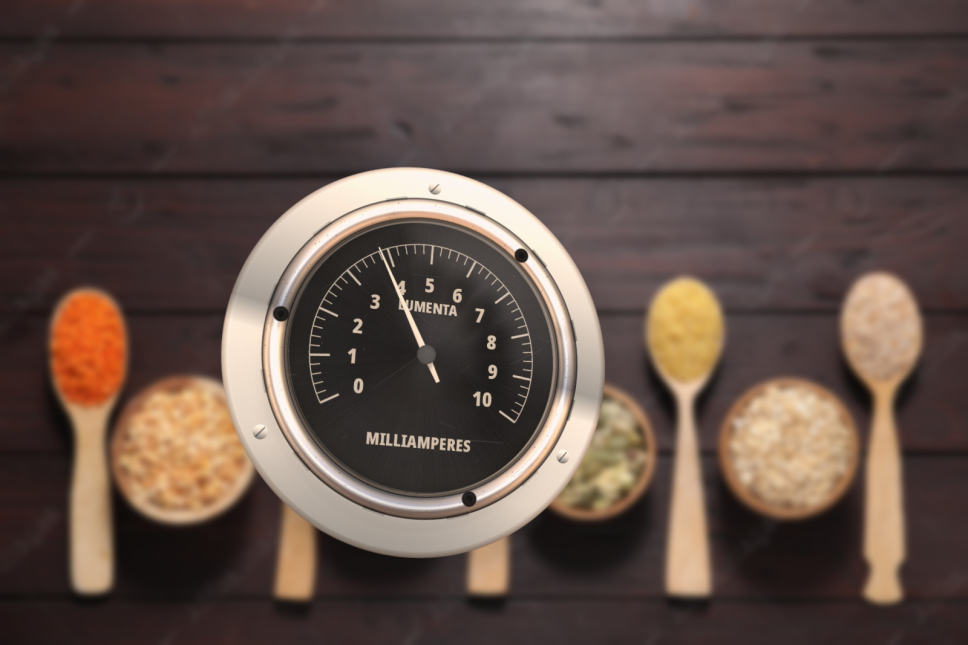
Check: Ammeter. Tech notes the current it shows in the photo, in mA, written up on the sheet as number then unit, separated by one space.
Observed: 3.8 mA
